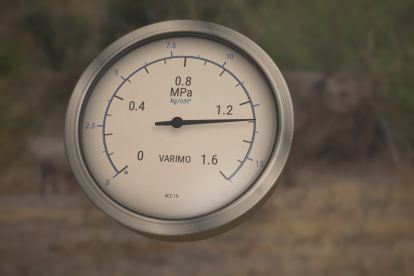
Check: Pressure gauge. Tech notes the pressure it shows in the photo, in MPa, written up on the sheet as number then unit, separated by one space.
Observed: 1.3 MPa
